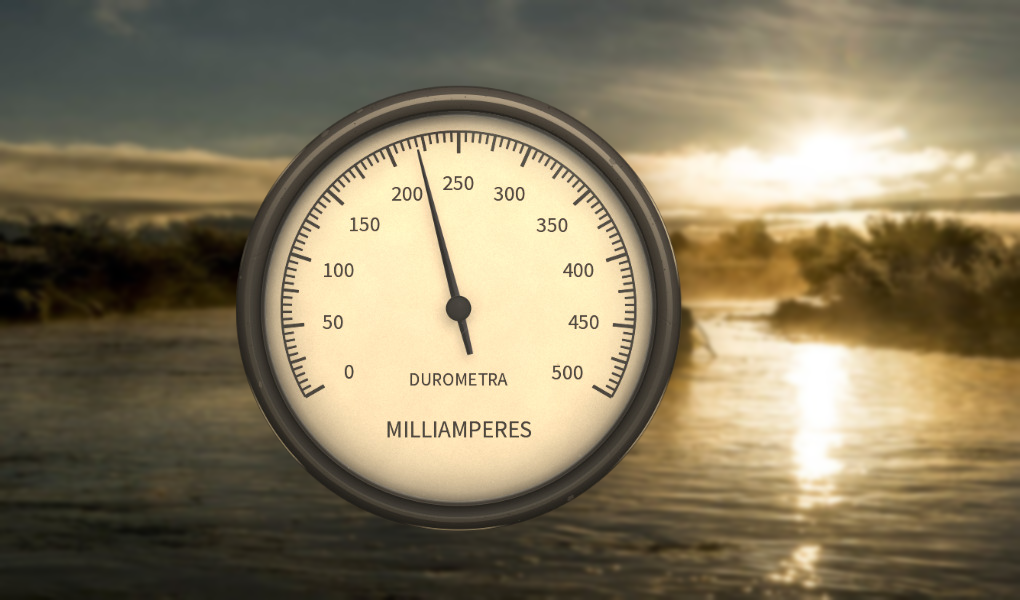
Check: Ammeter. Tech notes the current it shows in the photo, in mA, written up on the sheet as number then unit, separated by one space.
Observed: 220 mA
